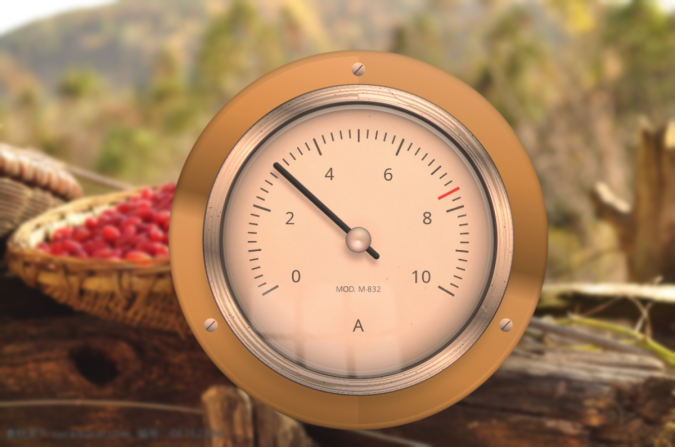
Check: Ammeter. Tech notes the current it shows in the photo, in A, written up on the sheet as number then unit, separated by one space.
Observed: 3 A
